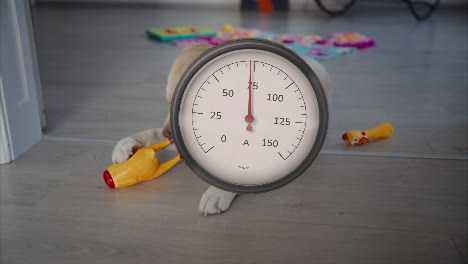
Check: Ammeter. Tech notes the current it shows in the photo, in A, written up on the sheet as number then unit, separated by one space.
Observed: 72.5 A
